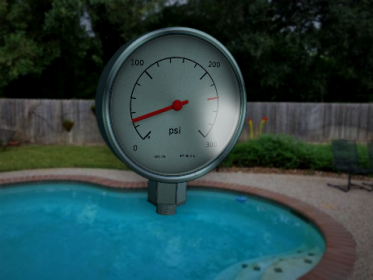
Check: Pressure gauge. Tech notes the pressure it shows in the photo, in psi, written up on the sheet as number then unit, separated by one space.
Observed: 30 psi
